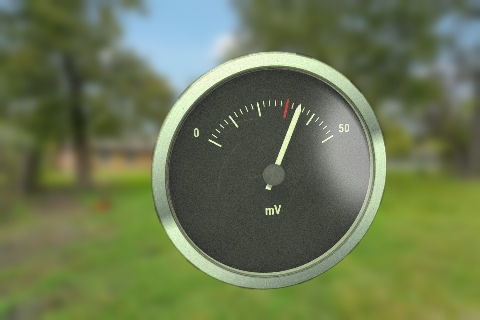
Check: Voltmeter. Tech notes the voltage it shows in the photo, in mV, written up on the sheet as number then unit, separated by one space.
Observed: 34 mV
